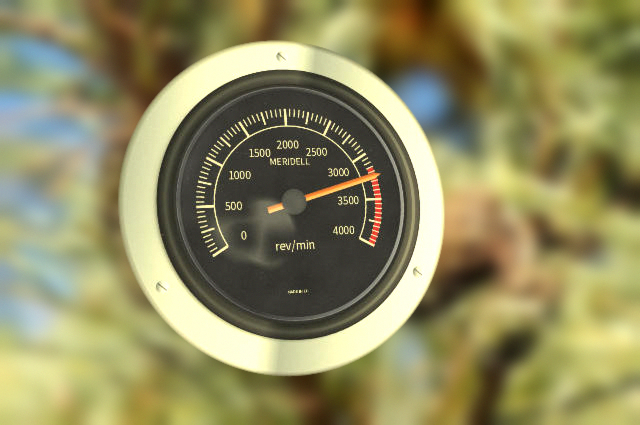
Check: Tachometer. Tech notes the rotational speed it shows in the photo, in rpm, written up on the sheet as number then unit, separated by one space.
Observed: 3250 rpm
